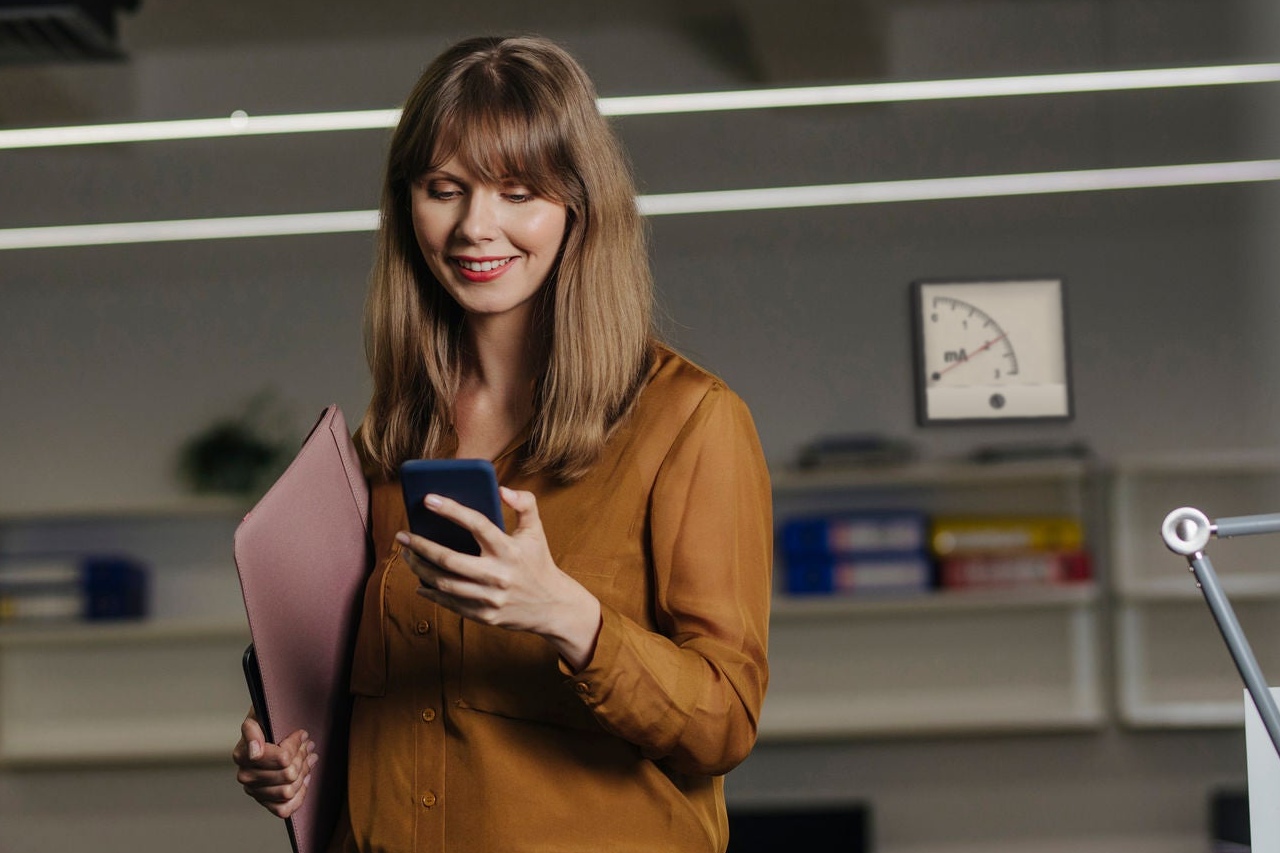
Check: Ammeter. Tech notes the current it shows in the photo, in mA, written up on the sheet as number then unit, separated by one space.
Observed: 2 mA
